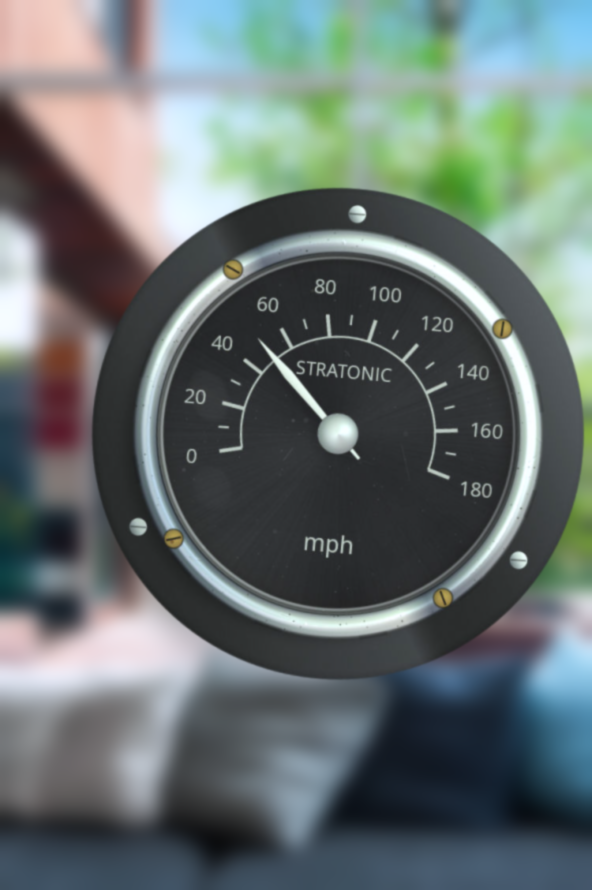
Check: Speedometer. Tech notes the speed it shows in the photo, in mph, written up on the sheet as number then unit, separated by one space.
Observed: 50 mph
